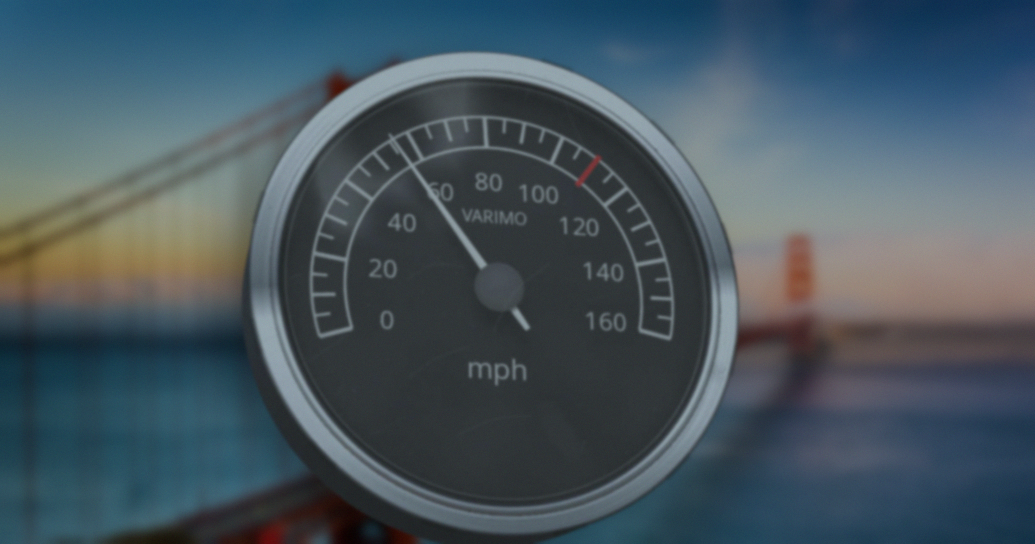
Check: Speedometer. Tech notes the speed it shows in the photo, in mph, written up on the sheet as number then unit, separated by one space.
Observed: 55 mph
